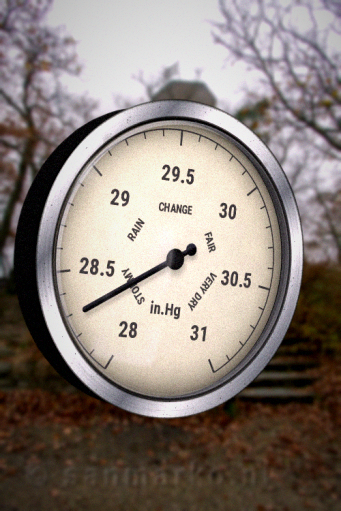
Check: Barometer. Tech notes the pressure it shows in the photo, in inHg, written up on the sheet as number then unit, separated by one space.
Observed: 28.3 inHg
